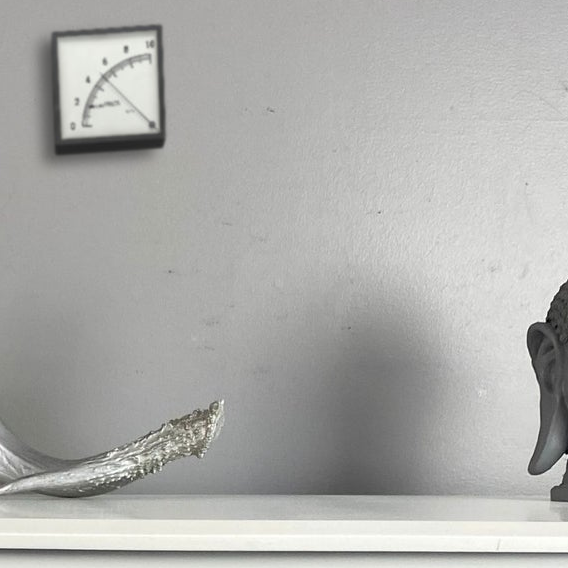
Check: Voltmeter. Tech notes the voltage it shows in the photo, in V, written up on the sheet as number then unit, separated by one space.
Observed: 5 V
